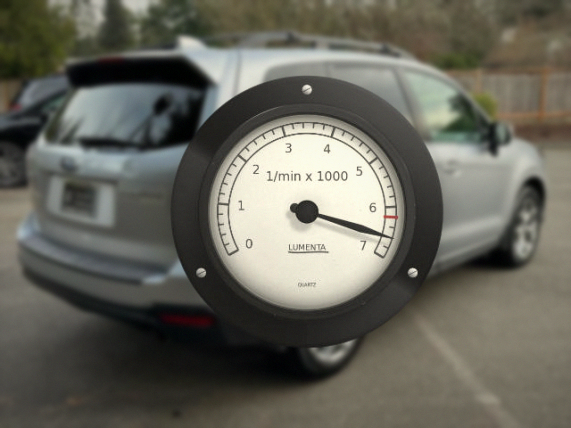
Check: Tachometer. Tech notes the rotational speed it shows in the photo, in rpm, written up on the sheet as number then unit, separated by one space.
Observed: 6600 rpm
